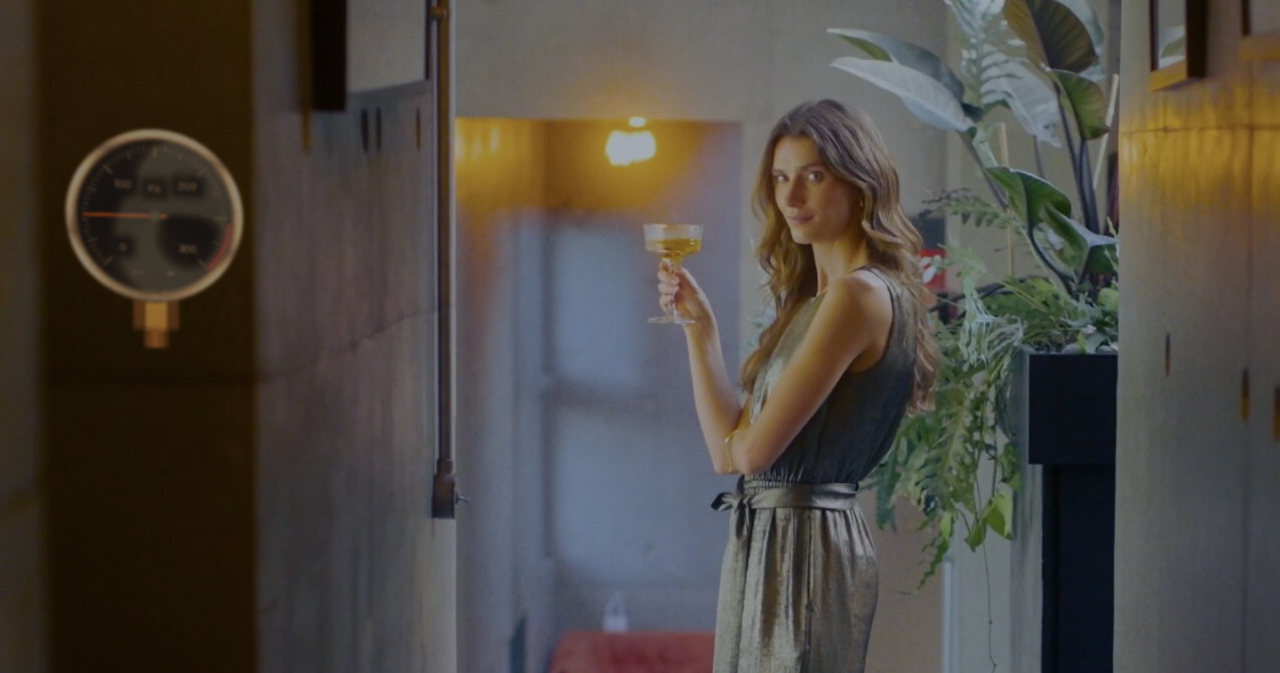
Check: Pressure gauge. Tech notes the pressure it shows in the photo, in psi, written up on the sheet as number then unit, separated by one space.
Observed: 50 psi
